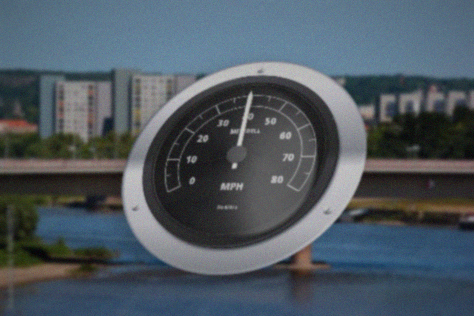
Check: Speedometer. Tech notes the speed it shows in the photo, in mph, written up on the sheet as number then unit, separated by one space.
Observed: 40 mph
